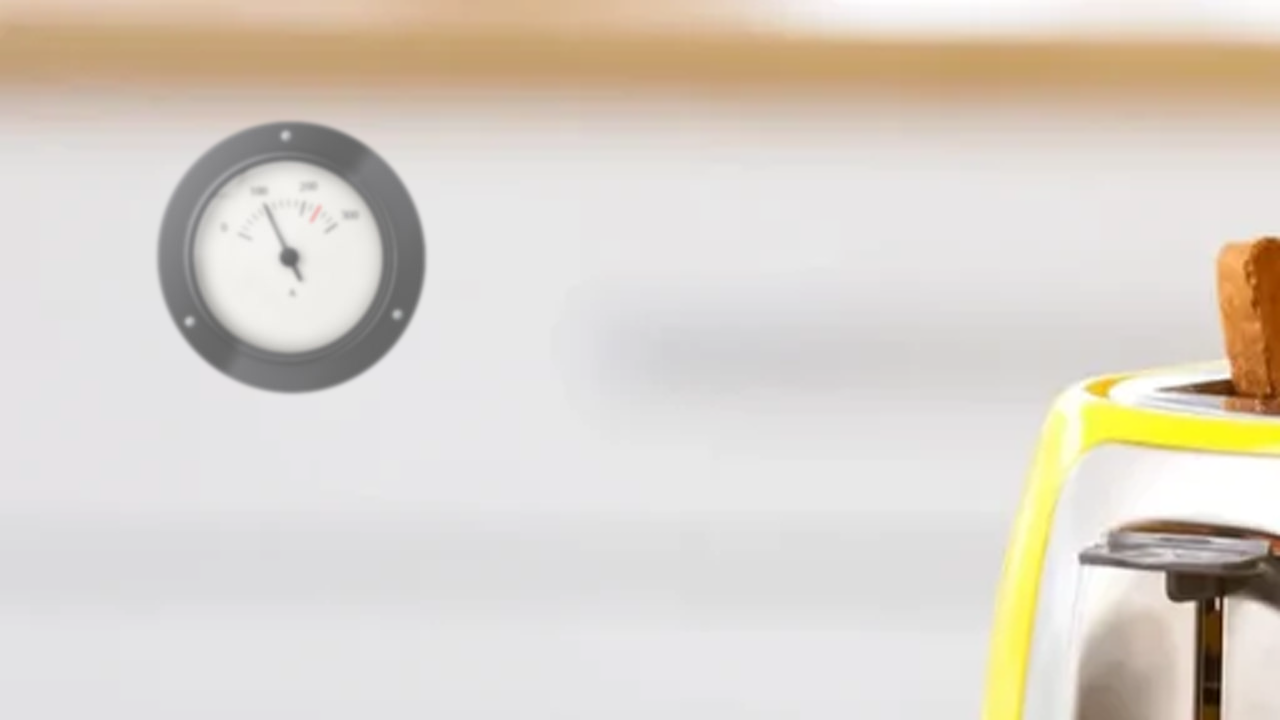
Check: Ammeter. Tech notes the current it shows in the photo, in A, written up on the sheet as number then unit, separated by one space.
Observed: 100 A
